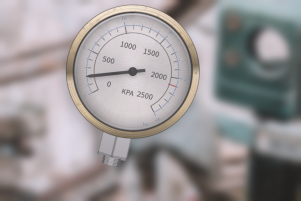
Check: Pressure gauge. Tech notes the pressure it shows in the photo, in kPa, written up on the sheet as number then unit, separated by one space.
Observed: 200 kPa
